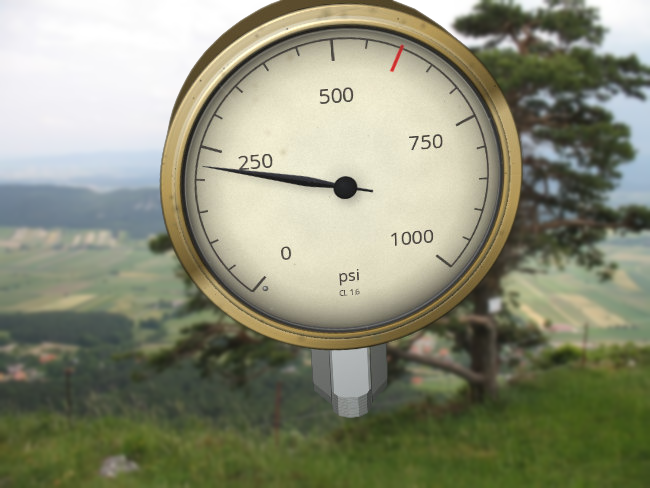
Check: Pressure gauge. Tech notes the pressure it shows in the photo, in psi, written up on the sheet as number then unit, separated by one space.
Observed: 225 psi
